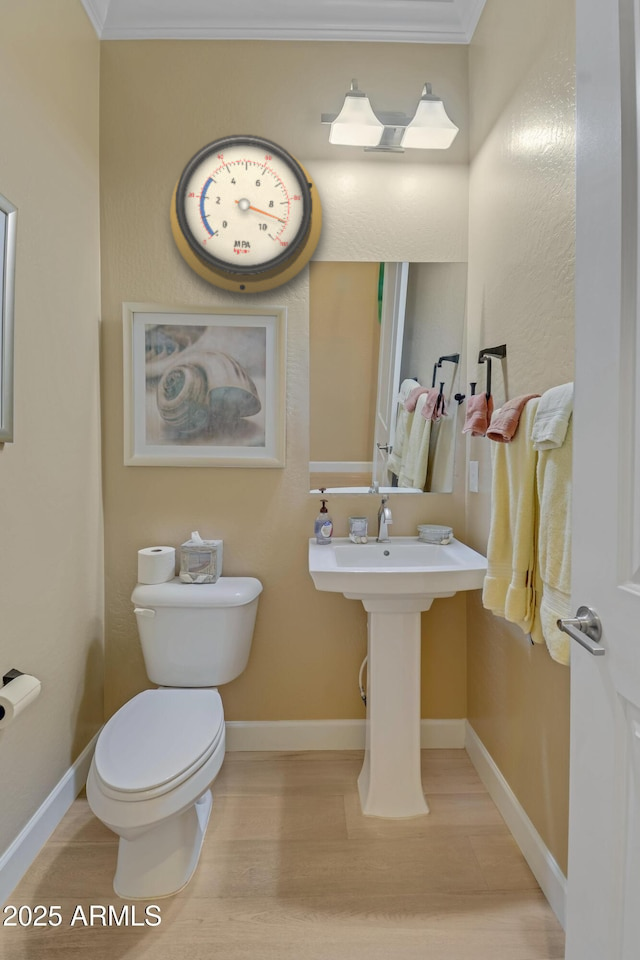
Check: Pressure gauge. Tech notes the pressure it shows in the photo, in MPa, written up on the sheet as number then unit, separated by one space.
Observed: 9 MPa
